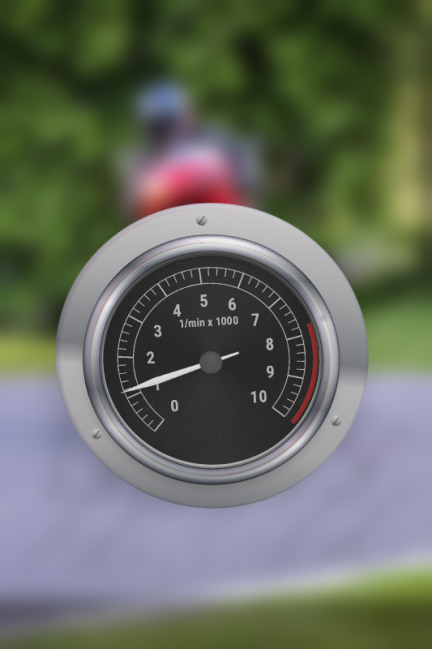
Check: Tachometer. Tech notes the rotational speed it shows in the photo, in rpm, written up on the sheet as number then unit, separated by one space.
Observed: 1200 rpm
